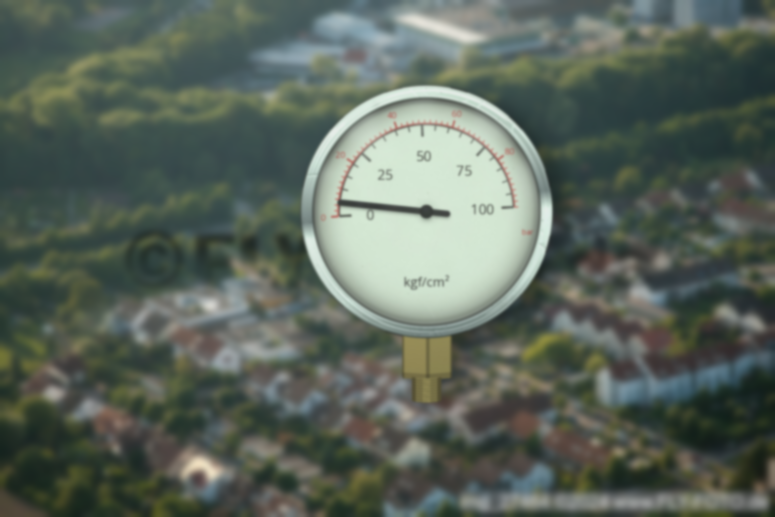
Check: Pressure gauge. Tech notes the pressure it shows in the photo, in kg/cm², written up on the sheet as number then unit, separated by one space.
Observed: 5 kg/cm²
